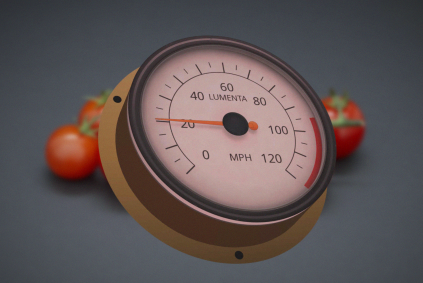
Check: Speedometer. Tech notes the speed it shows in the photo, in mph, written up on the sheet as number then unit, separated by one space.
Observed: 20 mph
